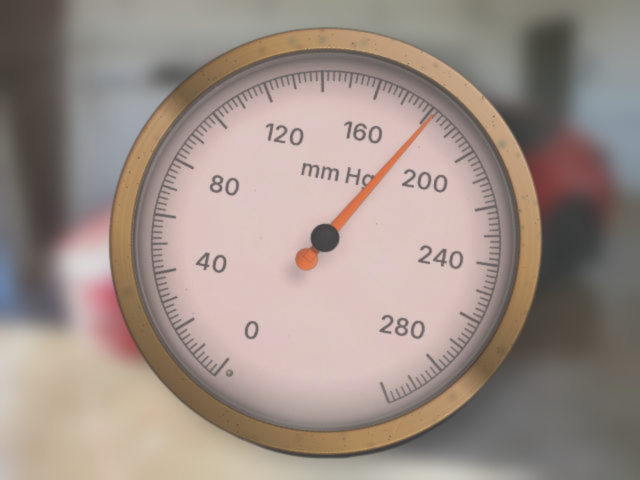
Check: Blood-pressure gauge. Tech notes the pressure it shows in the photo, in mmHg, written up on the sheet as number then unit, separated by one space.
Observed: 182 mmHg
